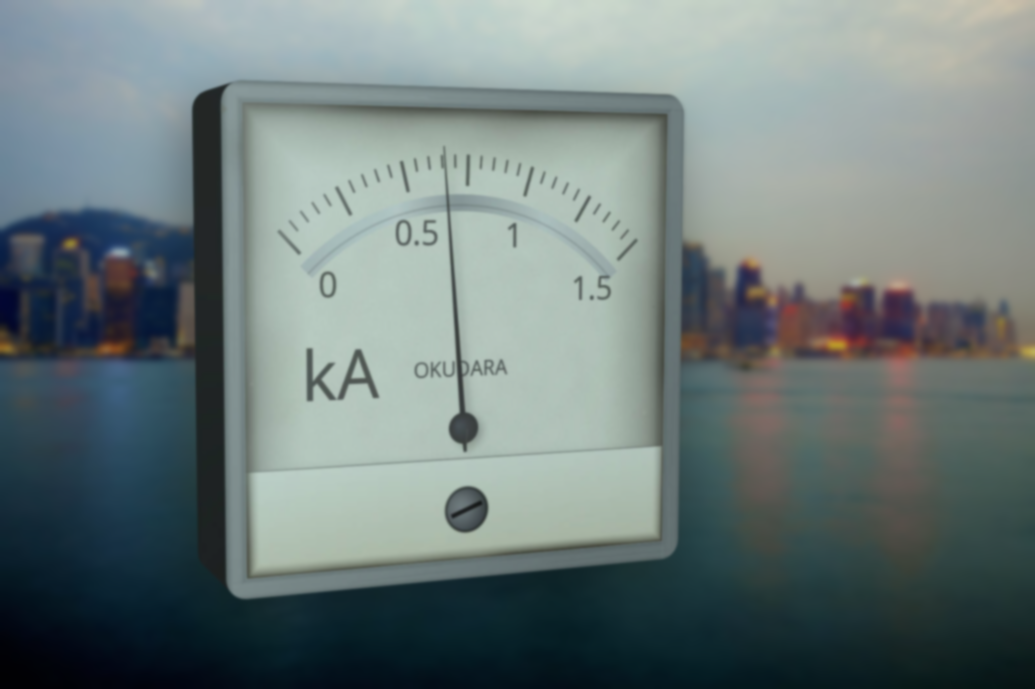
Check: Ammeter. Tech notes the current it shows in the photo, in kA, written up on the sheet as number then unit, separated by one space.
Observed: 0.65 kA
